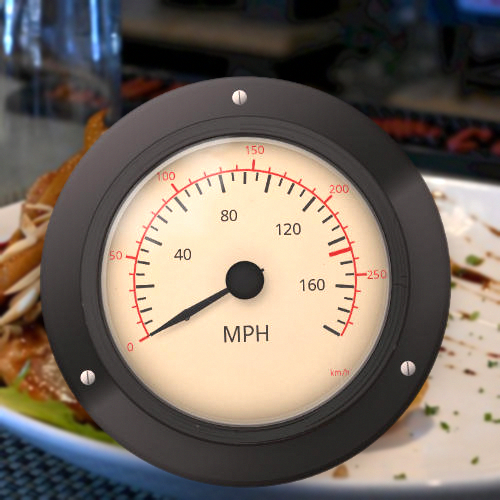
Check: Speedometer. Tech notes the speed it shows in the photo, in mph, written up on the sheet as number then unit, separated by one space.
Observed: 0 mph
